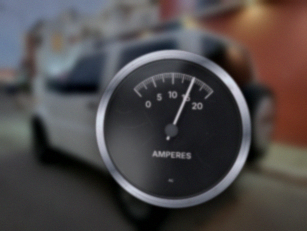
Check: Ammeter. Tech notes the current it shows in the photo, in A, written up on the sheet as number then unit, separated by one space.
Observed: 15 A
